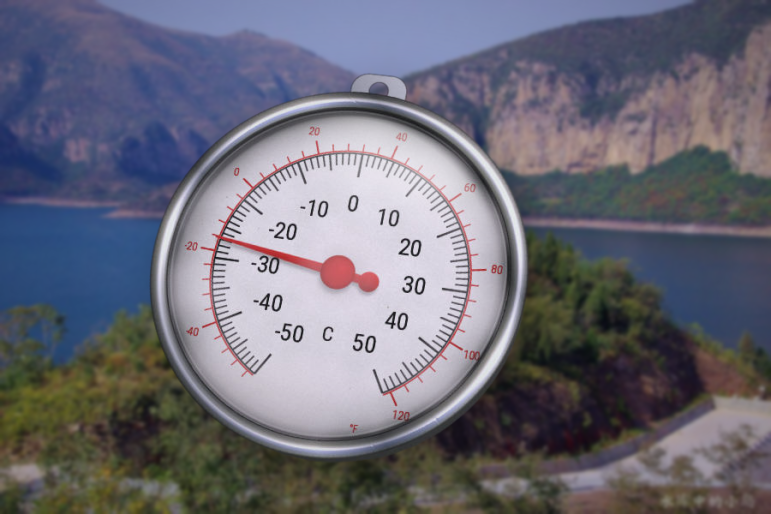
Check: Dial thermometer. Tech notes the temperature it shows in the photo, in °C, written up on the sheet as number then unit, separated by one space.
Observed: -27 °C
